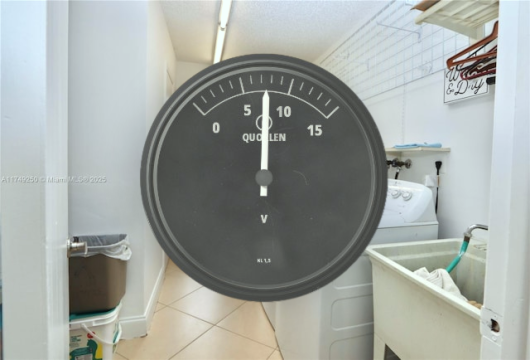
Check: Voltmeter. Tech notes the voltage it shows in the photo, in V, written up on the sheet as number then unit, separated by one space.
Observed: 7.5 V
